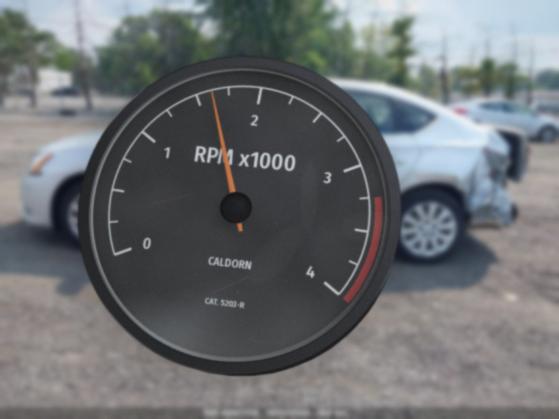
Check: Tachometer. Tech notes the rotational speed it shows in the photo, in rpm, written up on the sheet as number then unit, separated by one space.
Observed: 1625 rpm
